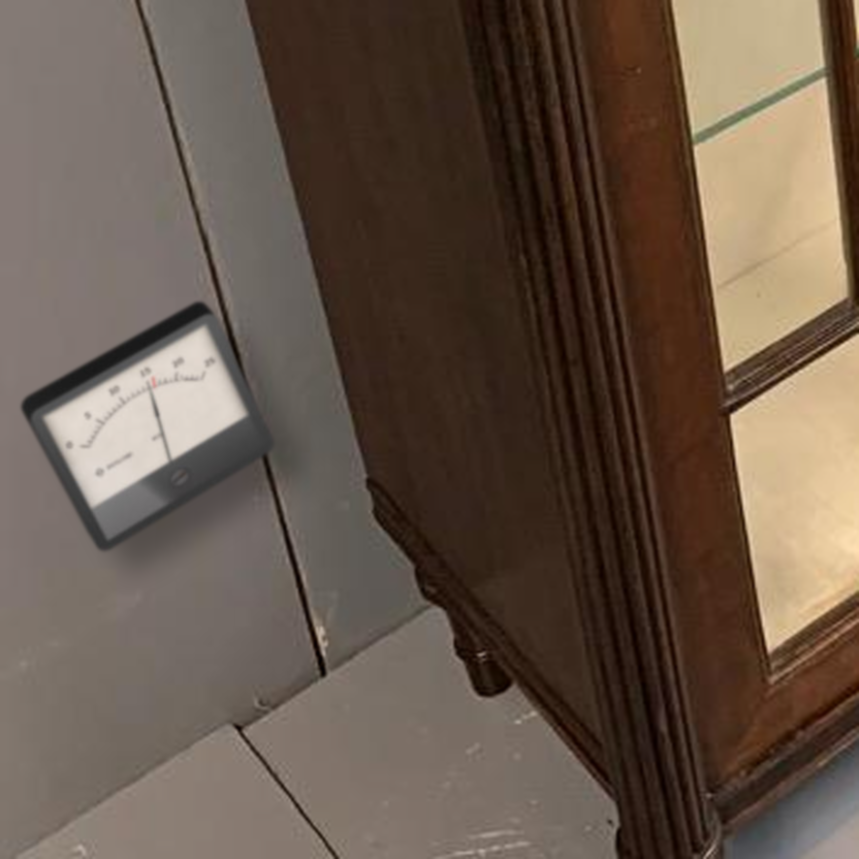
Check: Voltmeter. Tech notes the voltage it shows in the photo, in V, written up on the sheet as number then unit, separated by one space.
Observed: 15 V
